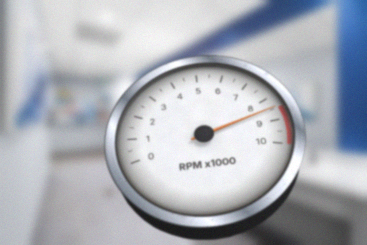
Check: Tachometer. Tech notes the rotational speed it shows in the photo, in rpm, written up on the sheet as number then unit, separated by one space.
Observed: 8500 rpm
